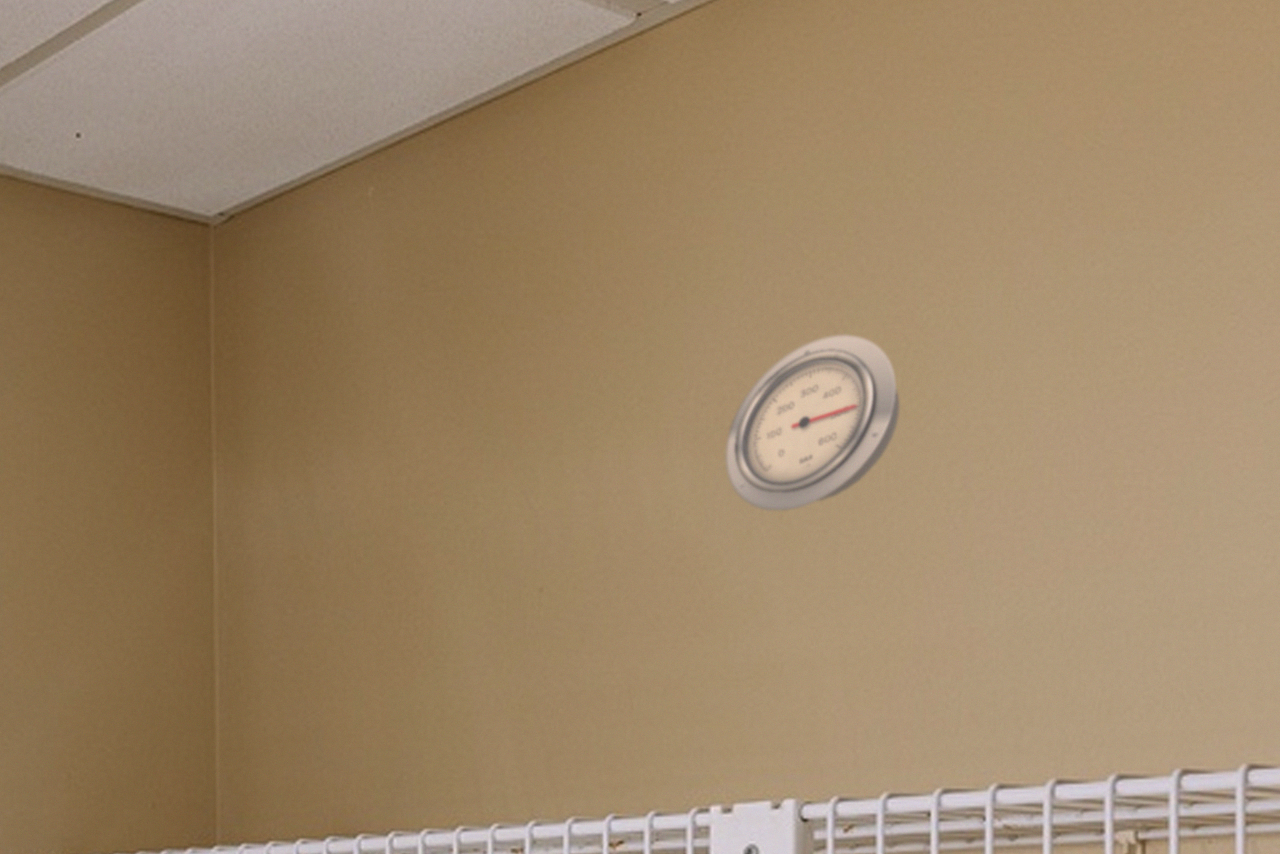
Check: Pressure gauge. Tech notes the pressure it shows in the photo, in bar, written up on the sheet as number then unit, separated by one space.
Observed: 500 bar
